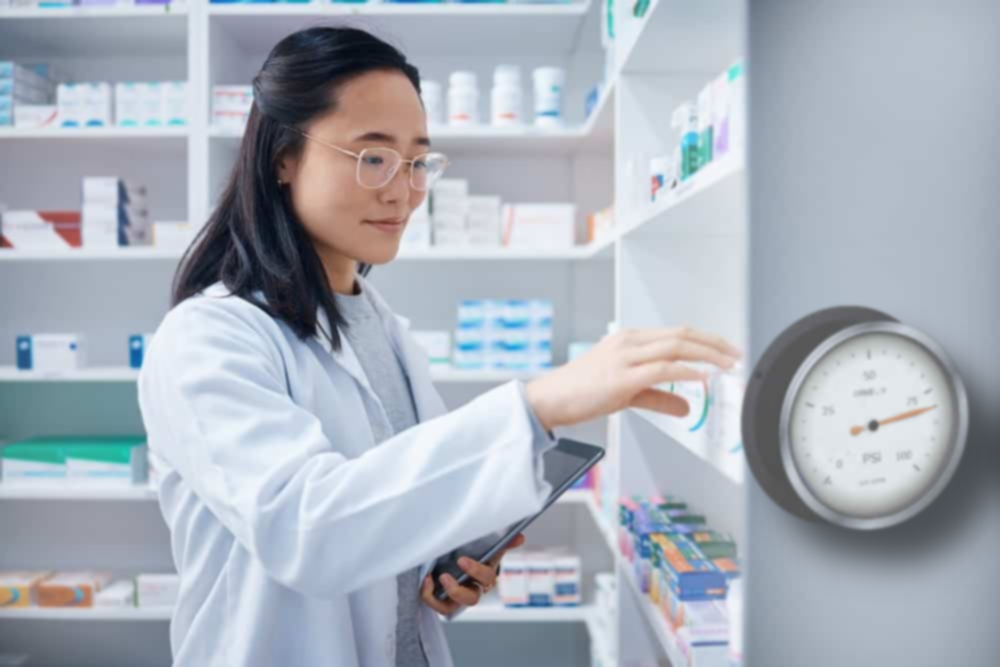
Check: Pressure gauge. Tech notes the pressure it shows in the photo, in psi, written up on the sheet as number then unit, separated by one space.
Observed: 80 psi
